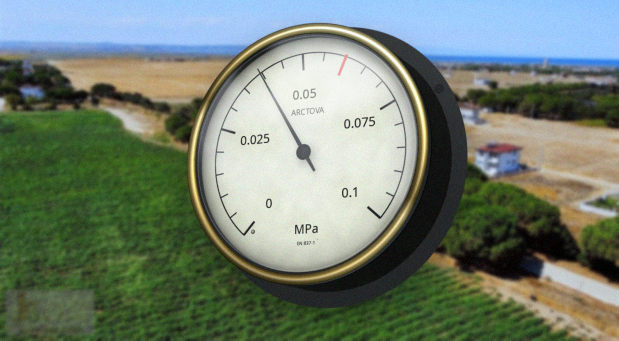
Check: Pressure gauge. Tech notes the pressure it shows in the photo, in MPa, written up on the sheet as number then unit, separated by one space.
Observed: 0.04 MPa
